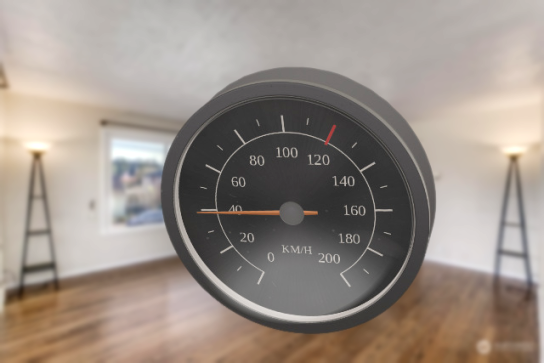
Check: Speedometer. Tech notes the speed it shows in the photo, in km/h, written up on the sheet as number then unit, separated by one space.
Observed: 40 km/h
